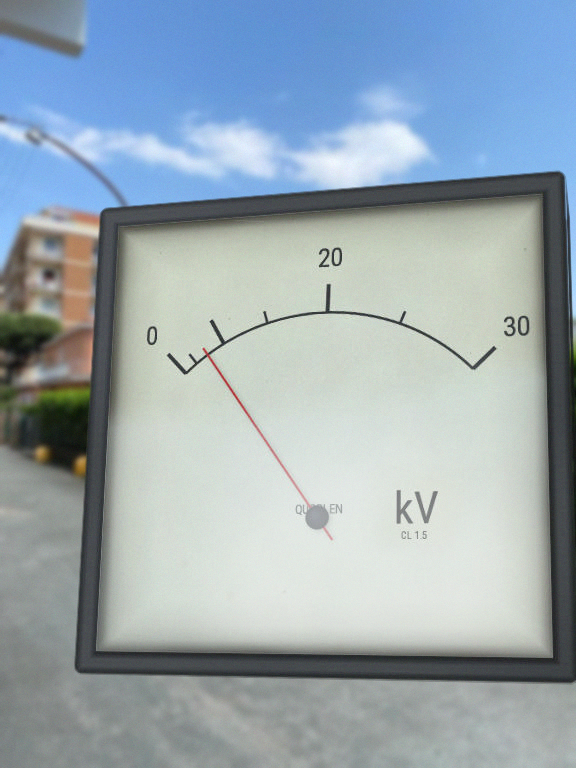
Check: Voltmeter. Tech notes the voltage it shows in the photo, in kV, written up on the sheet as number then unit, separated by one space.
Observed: 7.5 kV
